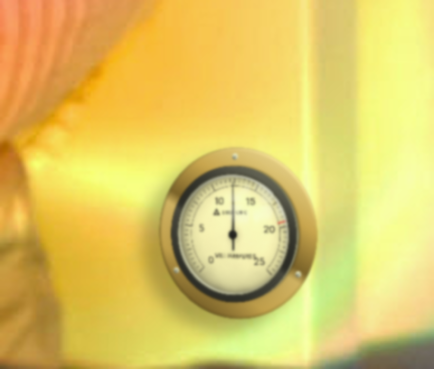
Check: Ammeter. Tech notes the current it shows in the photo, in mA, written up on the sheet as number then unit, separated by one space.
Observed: 12.5 mA
